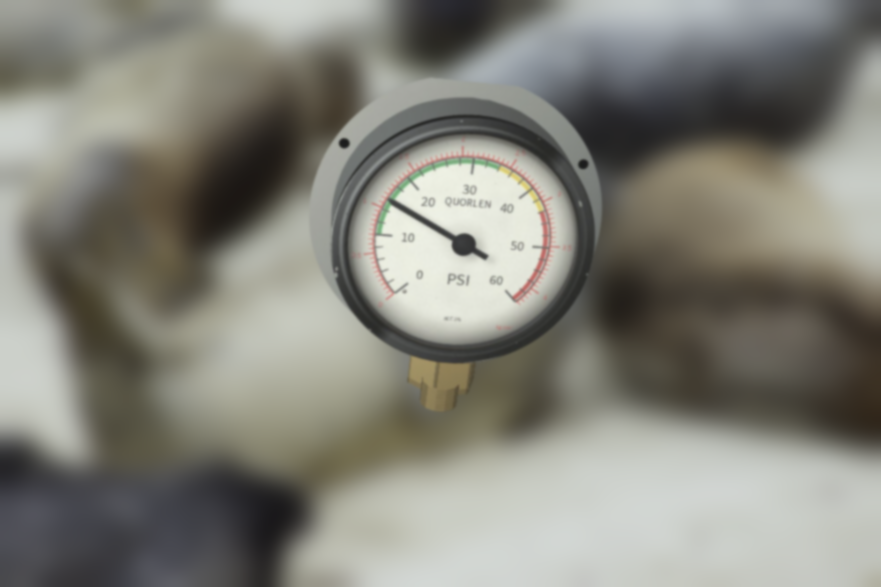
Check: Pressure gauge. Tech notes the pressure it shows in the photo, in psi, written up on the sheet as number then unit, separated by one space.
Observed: 16 psi
